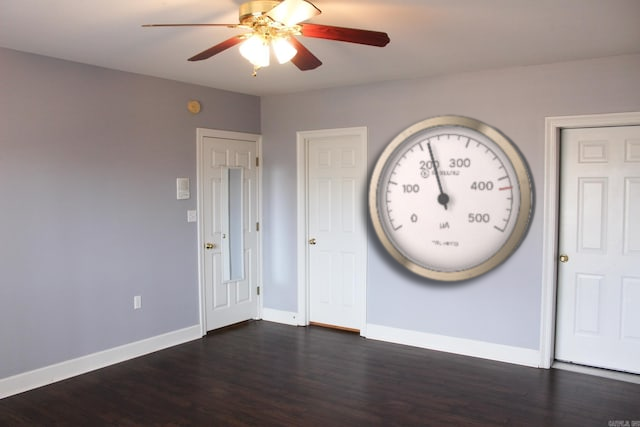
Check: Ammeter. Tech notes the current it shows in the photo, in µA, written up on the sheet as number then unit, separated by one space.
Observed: 220 µA
